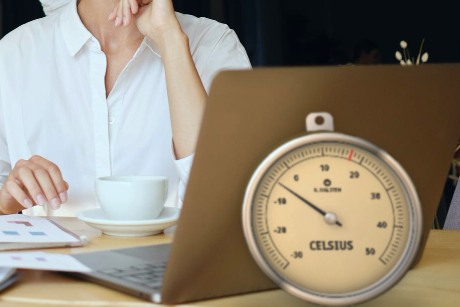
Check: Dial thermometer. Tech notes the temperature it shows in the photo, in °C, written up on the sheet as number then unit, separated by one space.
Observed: -5 °C
